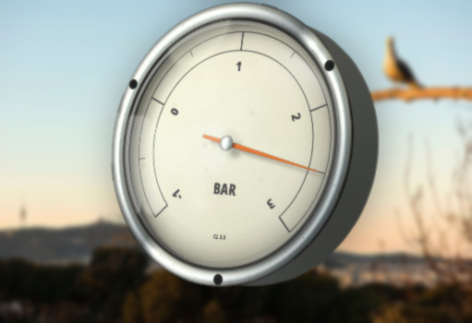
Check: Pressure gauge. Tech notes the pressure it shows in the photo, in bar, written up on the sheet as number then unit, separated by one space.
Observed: 2.5 bar
